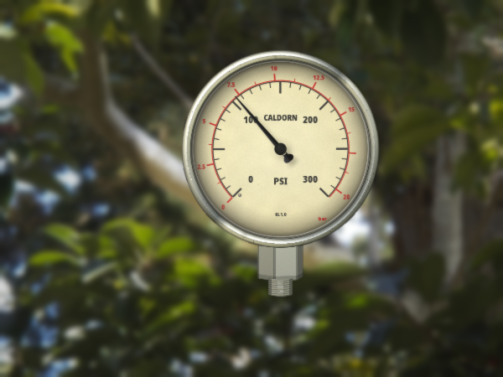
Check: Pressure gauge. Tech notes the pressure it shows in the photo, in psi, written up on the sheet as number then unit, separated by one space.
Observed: 105 psi
